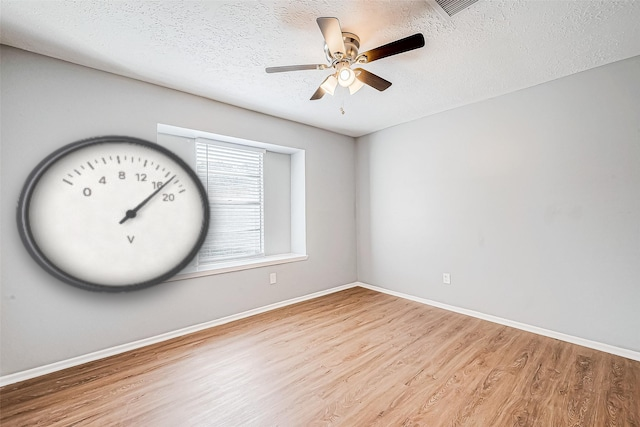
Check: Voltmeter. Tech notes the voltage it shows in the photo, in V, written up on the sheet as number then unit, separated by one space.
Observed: 17 V
